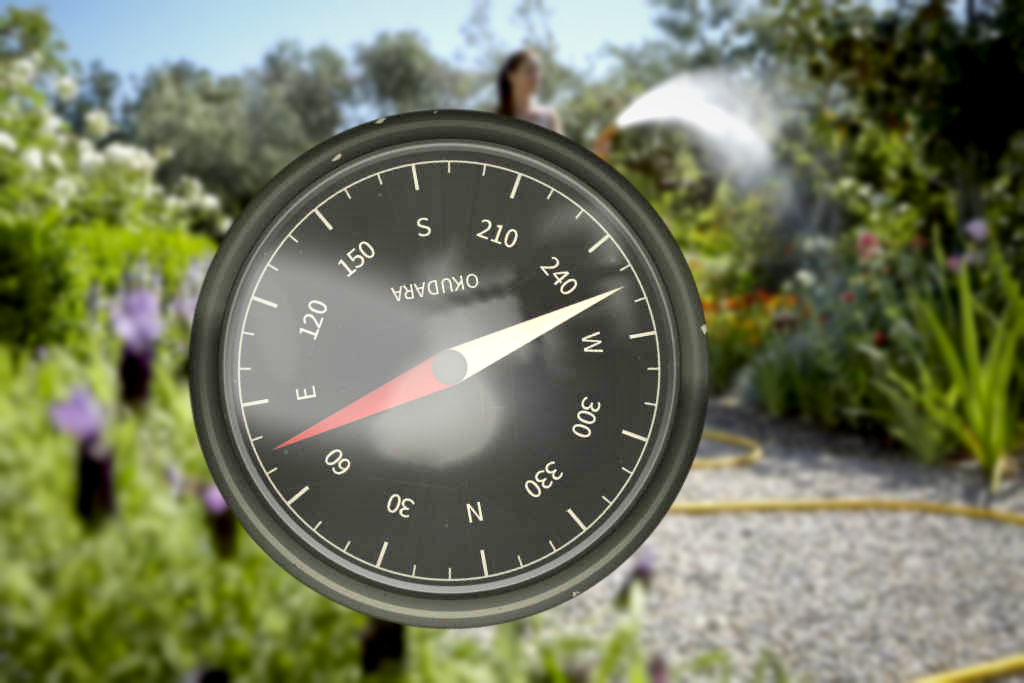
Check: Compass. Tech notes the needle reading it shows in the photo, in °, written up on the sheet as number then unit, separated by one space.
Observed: 75 °
